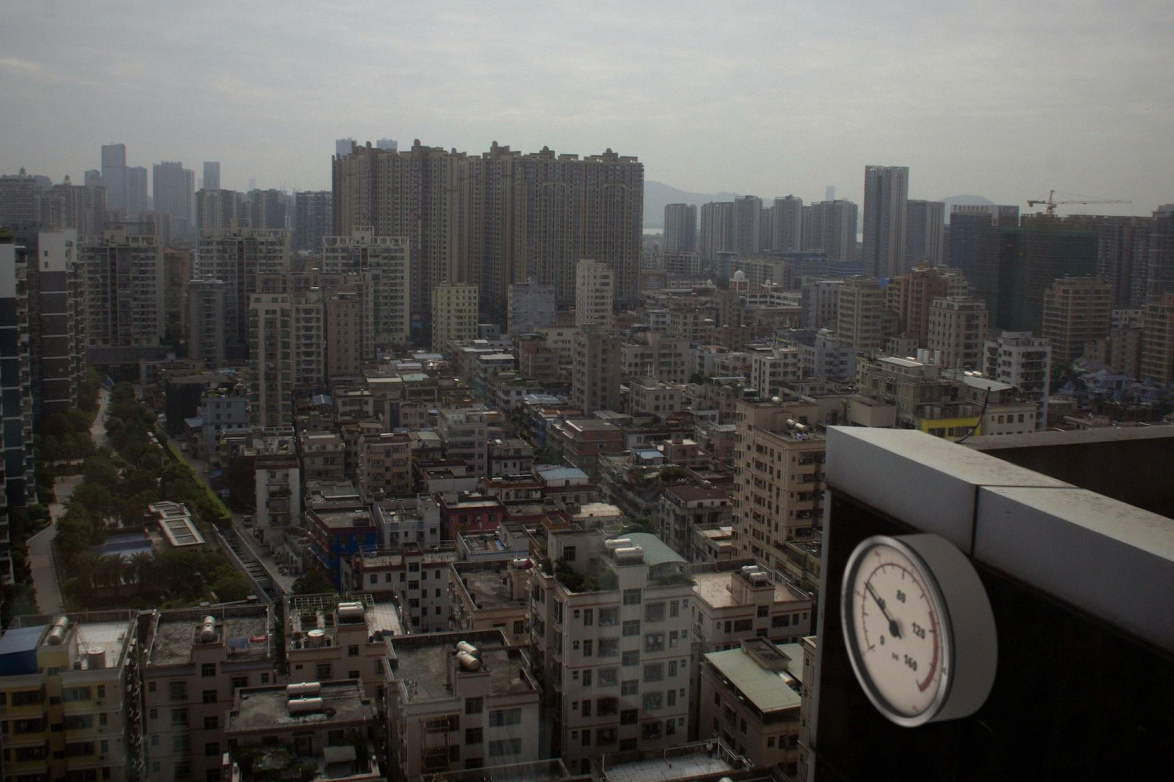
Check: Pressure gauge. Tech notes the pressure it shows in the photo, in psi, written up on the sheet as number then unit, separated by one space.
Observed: 40 psi
